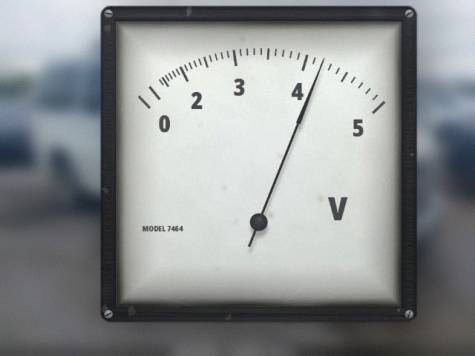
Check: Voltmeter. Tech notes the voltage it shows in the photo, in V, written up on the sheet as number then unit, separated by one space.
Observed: 4.2 V
